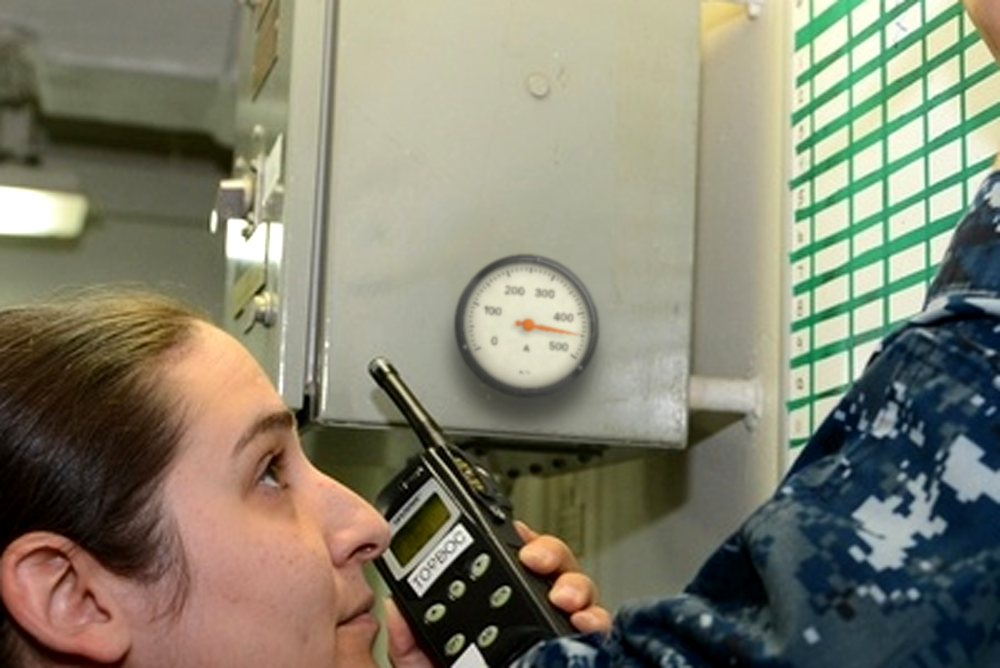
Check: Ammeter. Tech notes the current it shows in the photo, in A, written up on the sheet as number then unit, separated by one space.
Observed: 450 A
